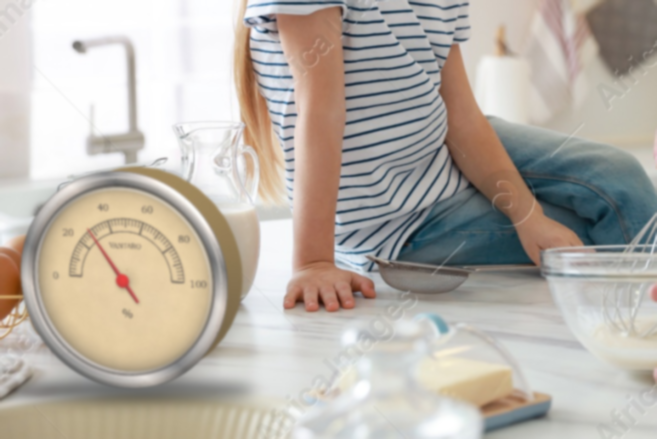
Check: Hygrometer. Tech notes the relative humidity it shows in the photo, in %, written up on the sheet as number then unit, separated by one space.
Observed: 30 %
